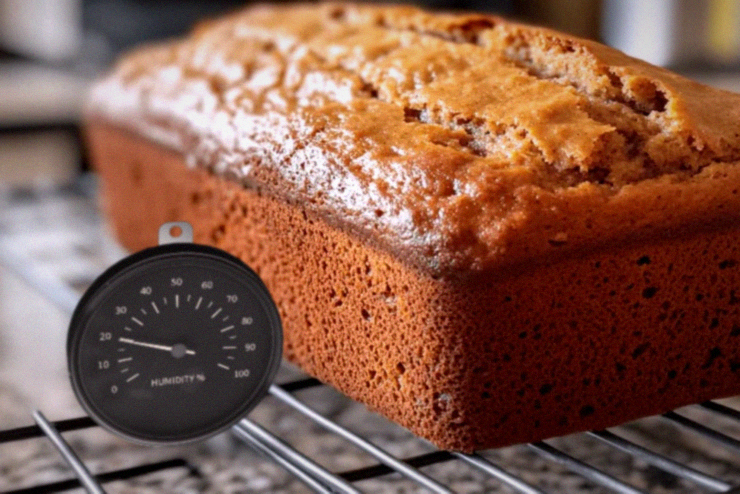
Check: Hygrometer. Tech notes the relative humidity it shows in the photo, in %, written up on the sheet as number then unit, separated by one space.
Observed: 20 %
